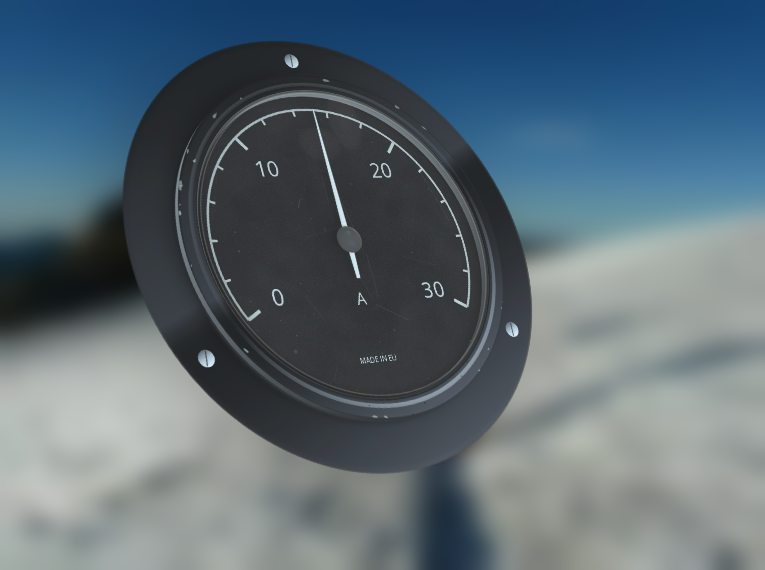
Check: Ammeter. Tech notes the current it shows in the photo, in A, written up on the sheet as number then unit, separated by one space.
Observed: 15 A
